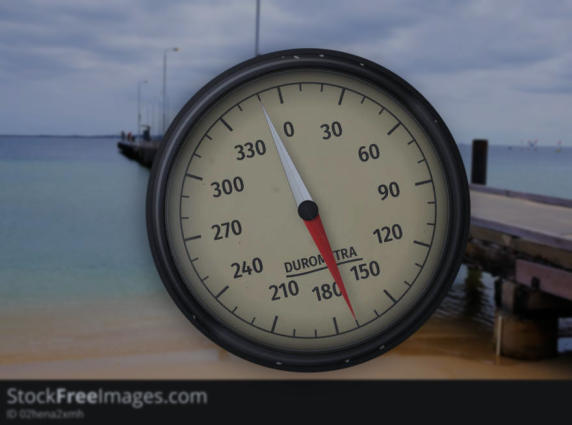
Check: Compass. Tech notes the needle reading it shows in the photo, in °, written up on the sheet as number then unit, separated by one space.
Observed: 170 °
